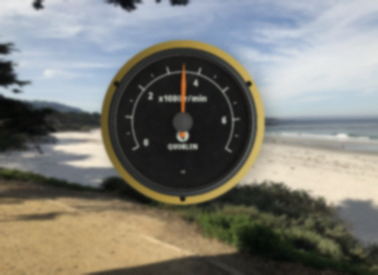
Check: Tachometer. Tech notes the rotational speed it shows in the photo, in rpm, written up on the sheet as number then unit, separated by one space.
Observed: 3500 rpm
